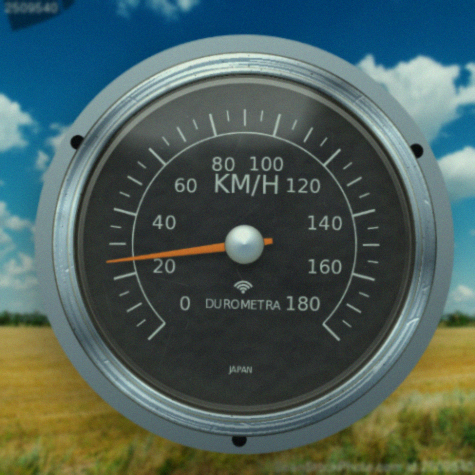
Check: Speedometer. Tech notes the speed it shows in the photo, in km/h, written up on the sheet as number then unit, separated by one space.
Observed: 25 km/h
